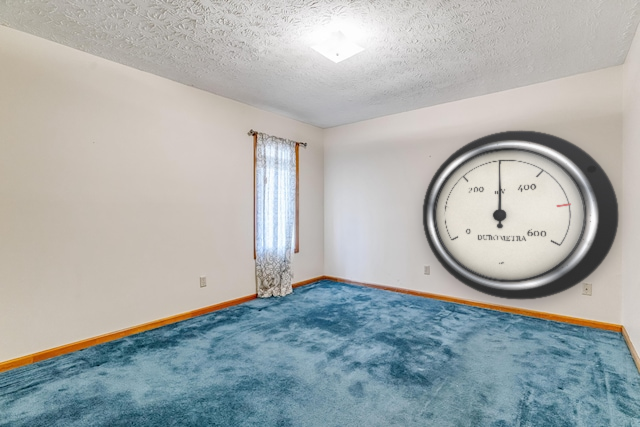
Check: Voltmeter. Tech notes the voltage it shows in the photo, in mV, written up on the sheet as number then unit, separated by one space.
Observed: 300 mV
